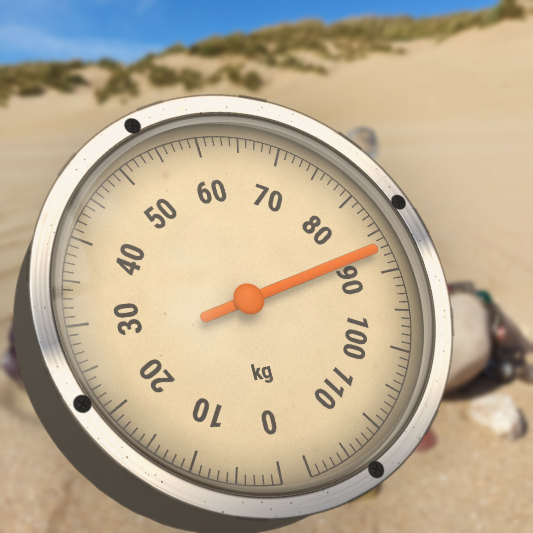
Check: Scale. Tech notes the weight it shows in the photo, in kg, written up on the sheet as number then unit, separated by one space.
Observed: 87 kg
